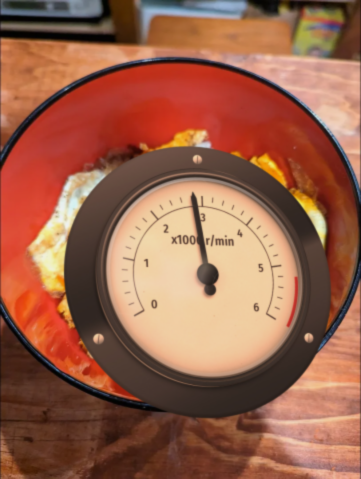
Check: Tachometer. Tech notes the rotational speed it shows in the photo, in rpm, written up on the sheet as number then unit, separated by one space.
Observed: 2800 rpm
